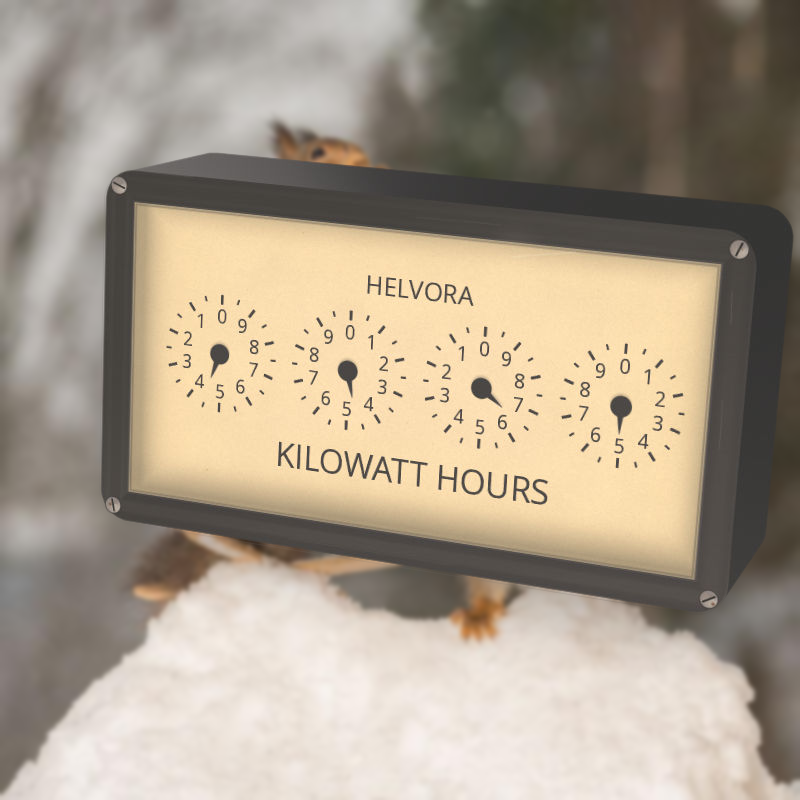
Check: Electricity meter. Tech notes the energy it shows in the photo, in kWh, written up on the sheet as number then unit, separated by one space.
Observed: 4465 kWh
